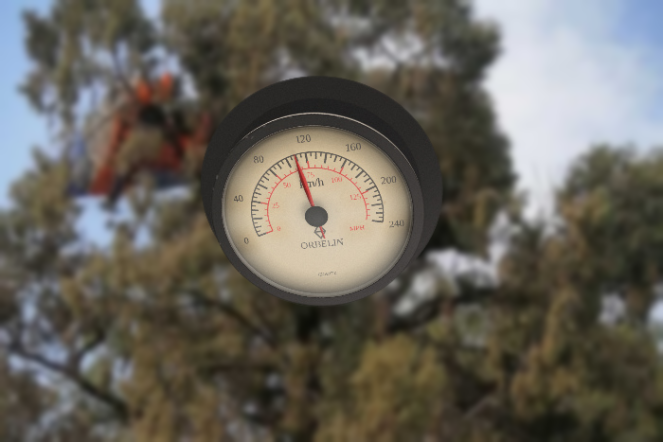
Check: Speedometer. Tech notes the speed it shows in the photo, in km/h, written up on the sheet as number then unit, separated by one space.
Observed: 110 km/h
